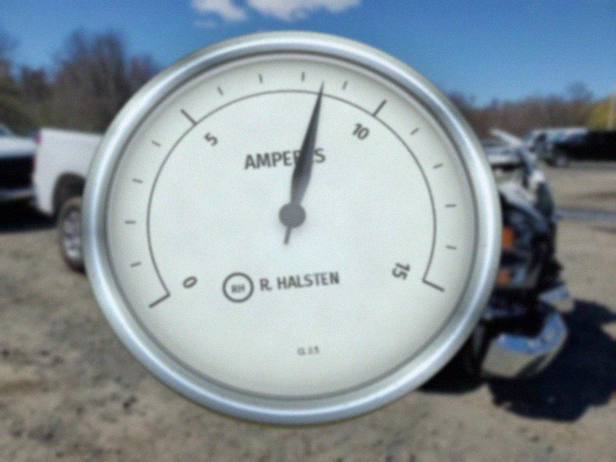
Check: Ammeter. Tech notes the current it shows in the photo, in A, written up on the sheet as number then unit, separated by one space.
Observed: 8.5 A
